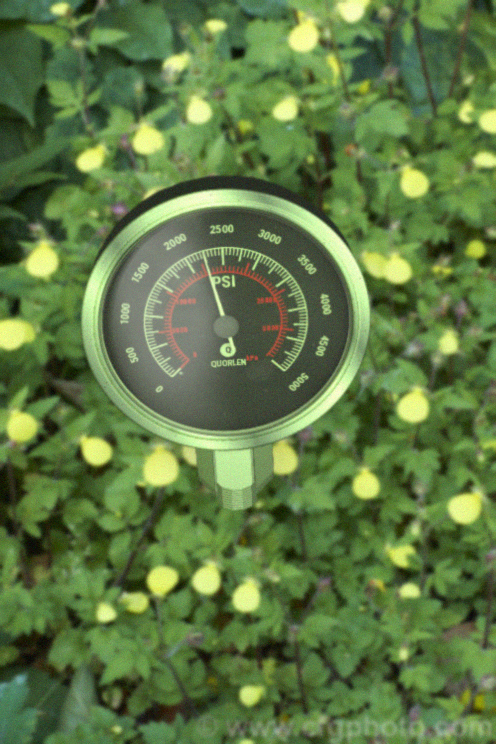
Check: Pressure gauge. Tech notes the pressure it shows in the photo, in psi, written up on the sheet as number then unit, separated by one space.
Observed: 2250 psi
